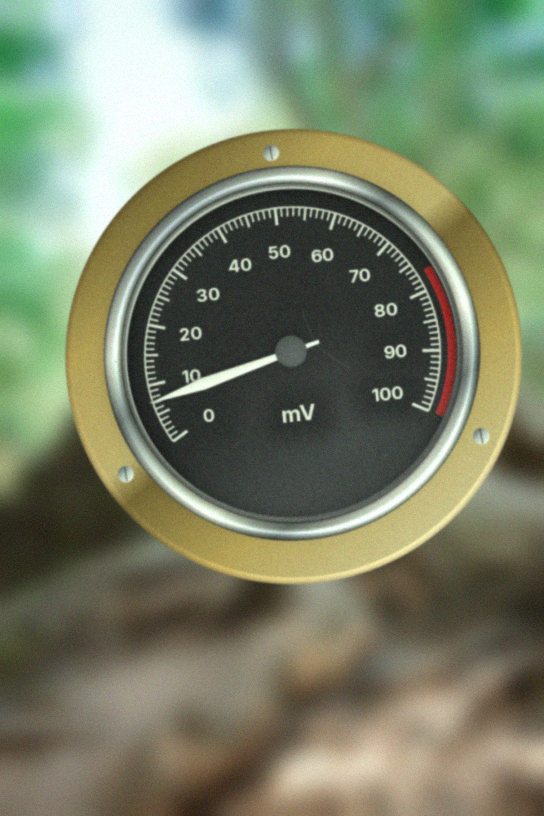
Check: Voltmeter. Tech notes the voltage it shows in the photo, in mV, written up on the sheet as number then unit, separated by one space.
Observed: 7 mV
